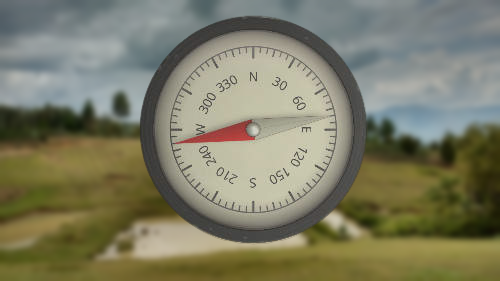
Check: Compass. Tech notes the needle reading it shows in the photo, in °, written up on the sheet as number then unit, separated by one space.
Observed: 260 °
